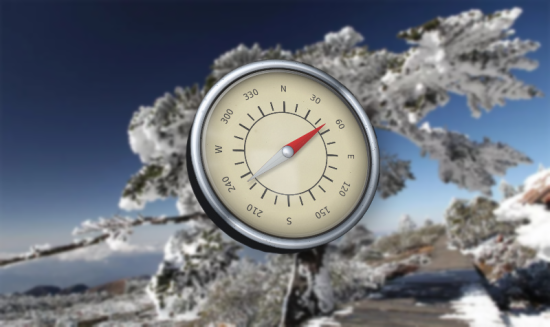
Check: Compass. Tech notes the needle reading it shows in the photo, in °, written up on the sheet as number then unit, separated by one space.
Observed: 52.5 °
